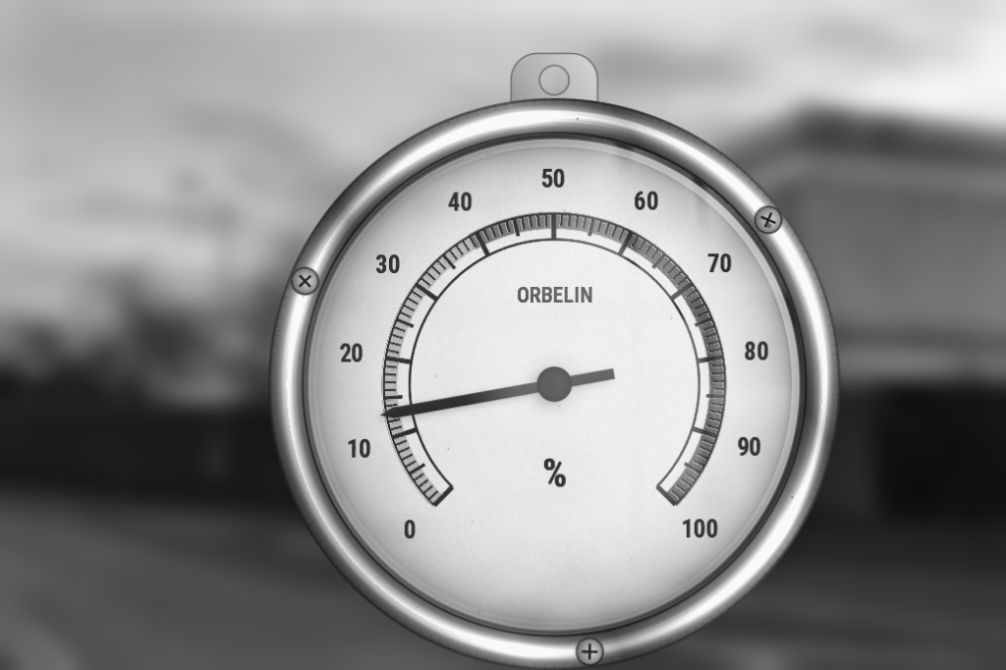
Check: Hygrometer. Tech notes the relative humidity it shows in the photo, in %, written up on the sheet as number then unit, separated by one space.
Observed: 13 %
